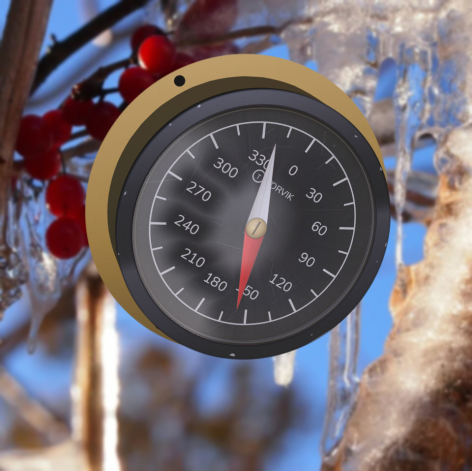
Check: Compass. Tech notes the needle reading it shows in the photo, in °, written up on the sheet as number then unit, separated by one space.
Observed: 157.5 °
